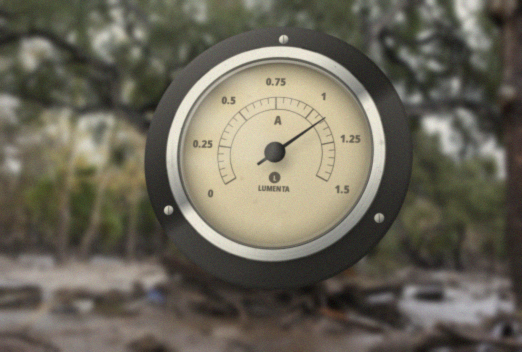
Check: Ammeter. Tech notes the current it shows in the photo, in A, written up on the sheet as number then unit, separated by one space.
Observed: 1.1 A
